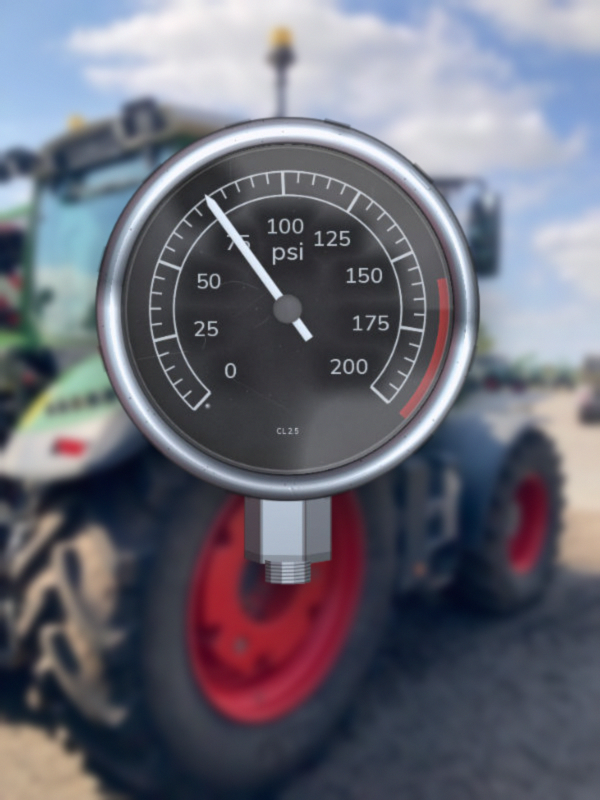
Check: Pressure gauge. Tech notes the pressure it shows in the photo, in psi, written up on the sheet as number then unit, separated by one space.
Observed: 75 psi
